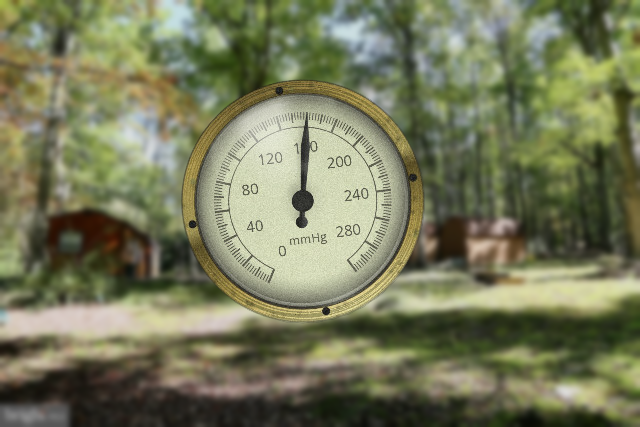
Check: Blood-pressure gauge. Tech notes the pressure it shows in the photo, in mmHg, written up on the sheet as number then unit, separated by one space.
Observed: 160 mmHg
